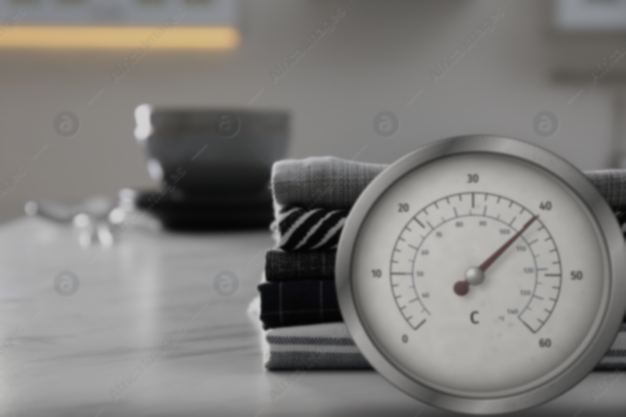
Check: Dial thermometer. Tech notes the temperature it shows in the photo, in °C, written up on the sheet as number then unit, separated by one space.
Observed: 40 °C
